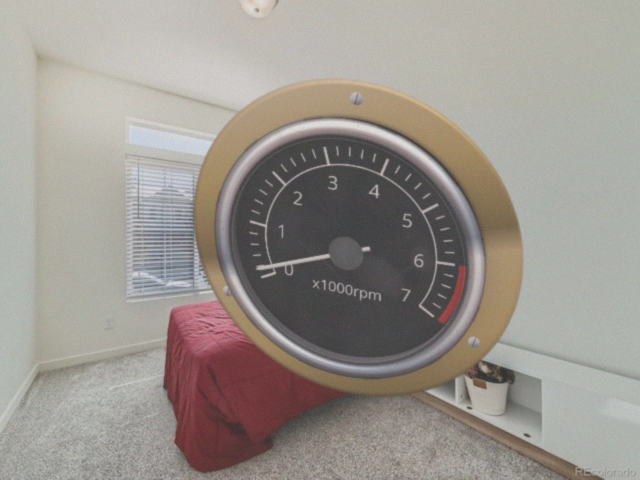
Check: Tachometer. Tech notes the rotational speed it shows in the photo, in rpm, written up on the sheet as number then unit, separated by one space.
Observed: 200 rpm
